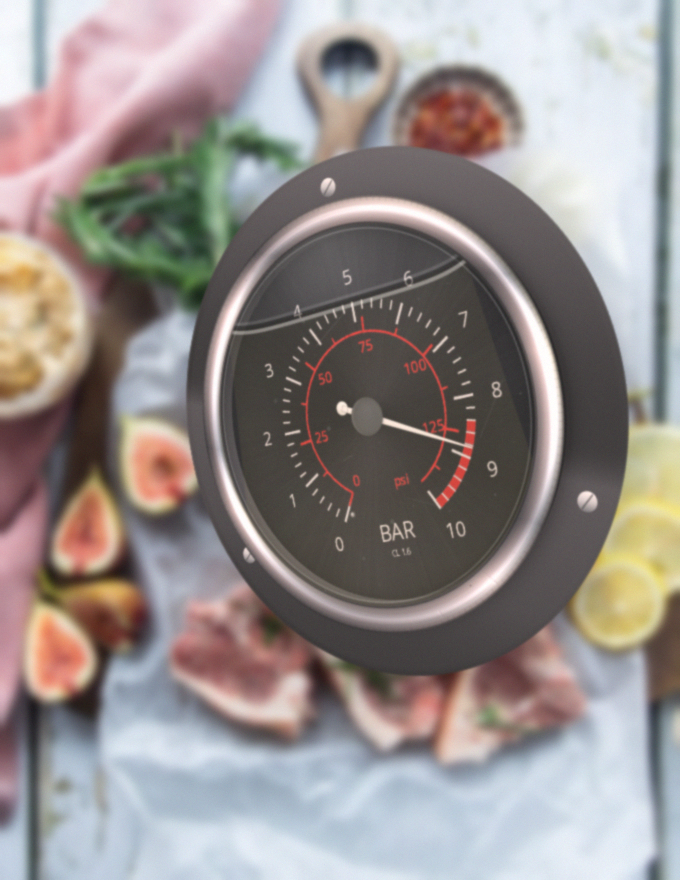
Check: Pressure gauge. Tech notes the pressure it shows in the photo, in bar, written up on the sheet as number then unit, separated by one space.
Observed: 8.8 bar
